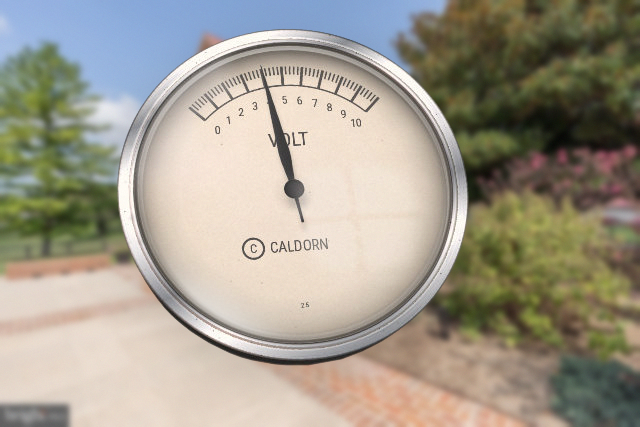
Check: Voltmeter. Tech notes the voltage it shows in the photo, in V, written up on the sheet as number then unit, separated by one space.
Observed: 4 V
